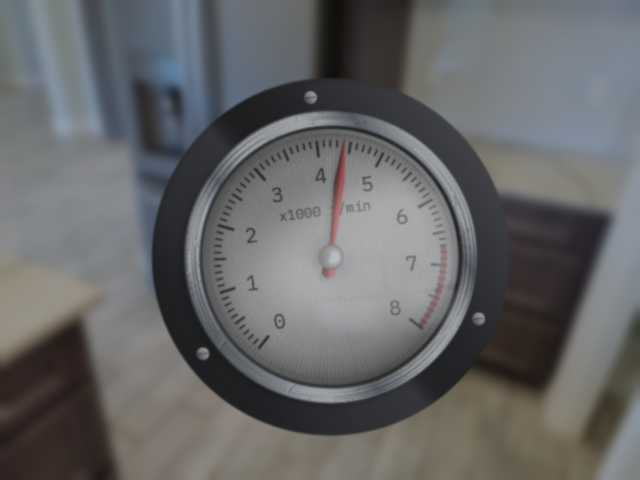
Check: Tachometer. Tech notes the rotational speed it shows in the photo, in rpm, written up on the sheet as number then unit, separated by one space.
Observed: 4400 rpm
